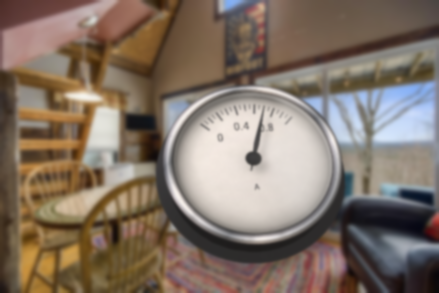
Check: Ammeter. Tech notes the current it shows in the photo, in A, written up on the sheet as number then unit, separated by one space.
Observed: 0.7 A
